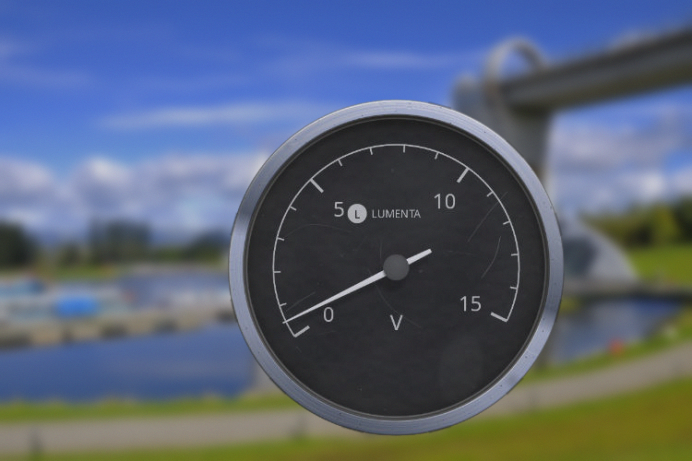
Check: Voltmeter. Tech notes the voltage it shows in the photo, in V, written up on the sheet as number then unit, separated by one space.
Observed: 0.5 V
